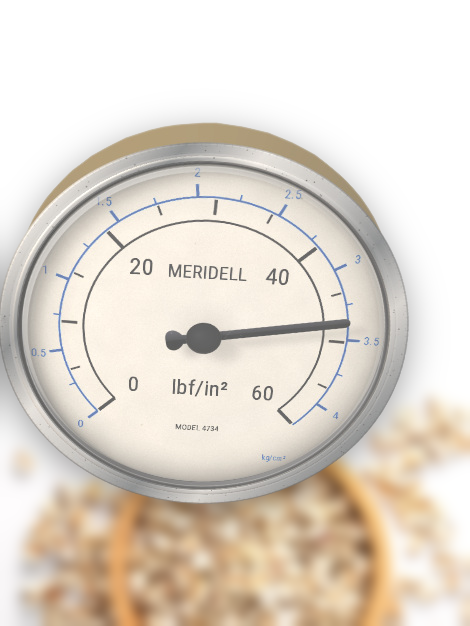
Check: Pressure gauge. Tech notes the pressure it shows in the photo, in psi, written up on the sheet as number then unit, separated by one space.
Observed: 47.5 psi
